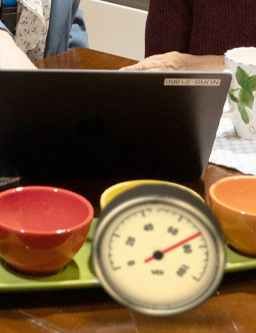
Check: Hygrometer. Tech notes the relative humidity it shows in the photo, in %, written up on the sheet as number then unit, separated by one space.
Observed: 72 %
